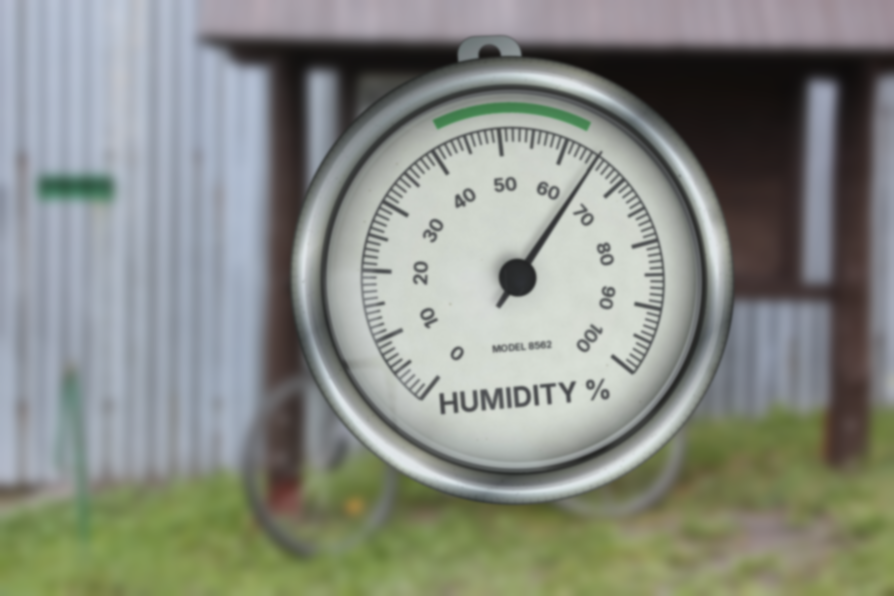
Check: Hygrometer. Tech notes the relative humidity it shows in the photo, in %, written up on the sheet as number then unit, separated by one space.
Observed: 65 %
